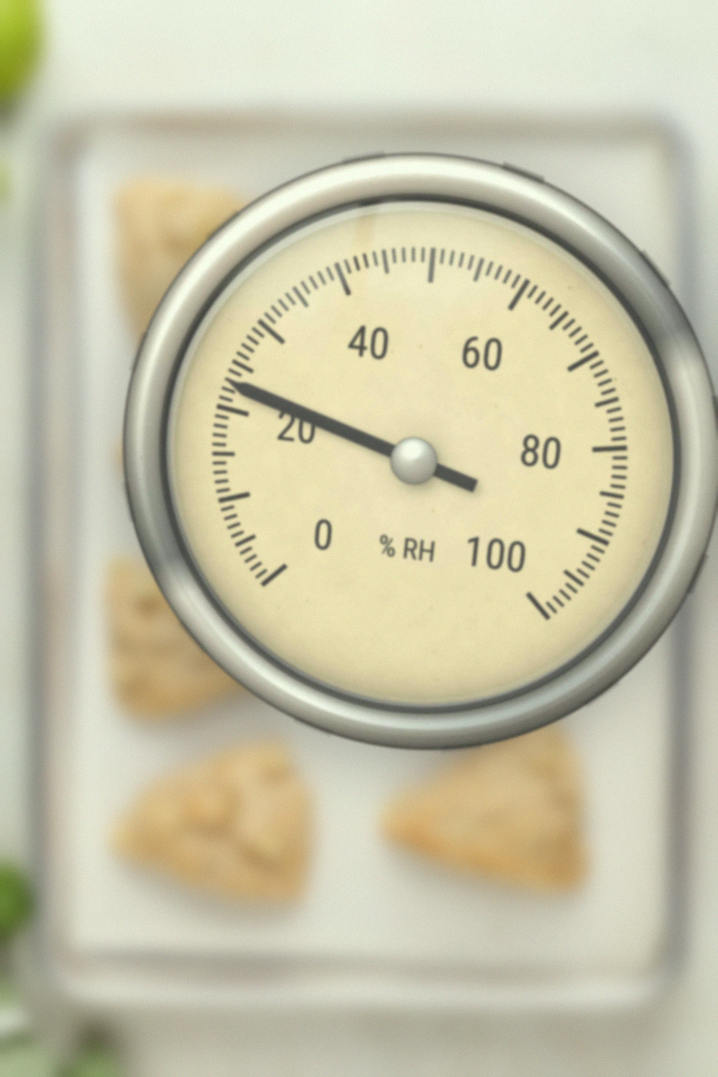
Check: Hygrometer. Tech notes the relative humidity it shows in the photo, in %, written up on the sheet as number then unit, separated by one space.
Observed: 23 %
